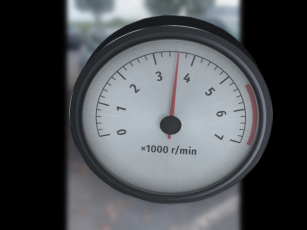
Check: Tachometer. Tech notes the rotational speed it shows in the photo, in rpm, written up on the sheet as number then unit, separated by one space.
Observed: 3600 rpm
